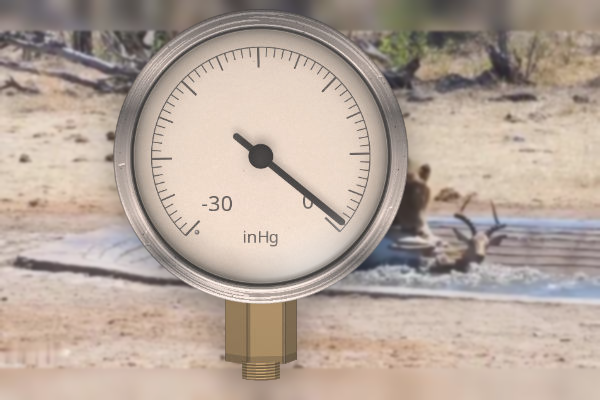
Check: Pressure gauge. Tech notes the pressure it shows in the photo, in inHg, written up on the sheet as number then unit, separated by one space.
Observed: -0.5 inHg
